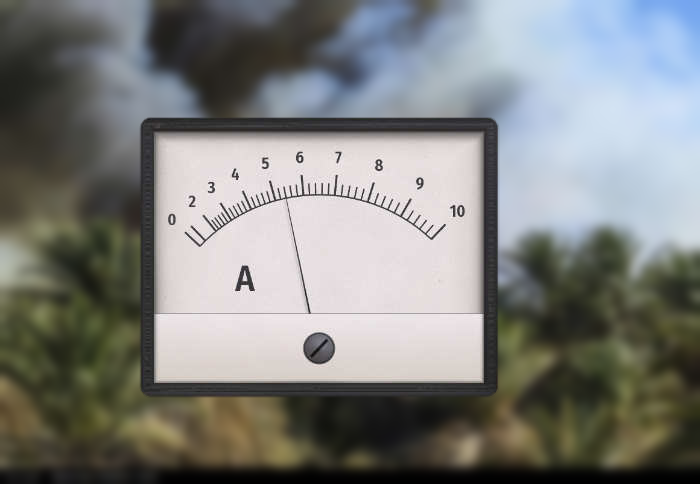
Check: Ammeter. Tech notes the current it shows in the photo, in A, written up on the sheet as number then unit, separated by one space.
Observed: 5.4 A
